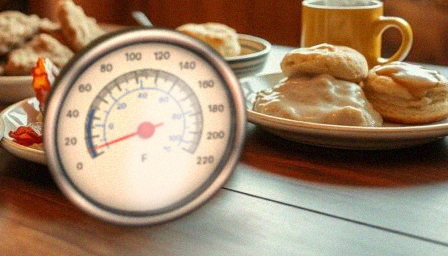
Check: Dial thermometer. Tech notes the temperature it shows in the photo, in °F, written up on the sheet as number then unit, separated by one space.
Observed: 10 °F
